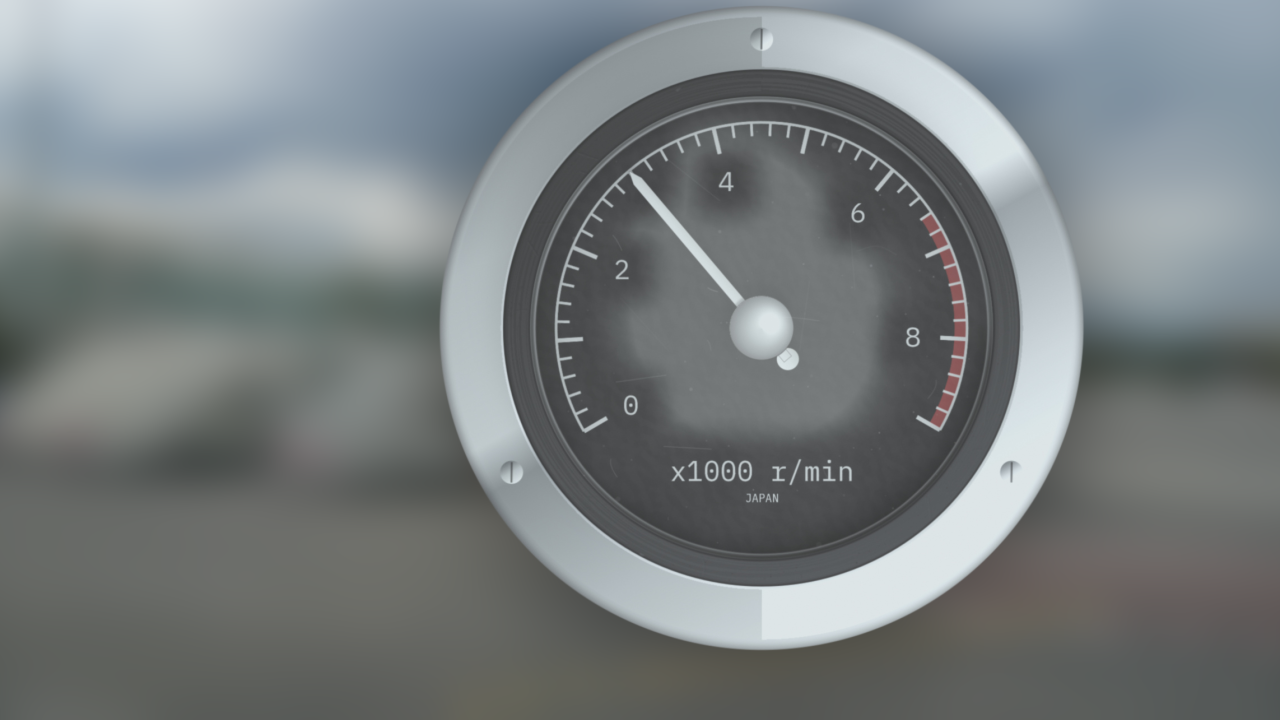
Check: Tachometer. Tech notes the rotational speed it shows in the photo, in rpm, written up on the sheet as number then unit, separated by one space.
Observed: 3000 rpm
